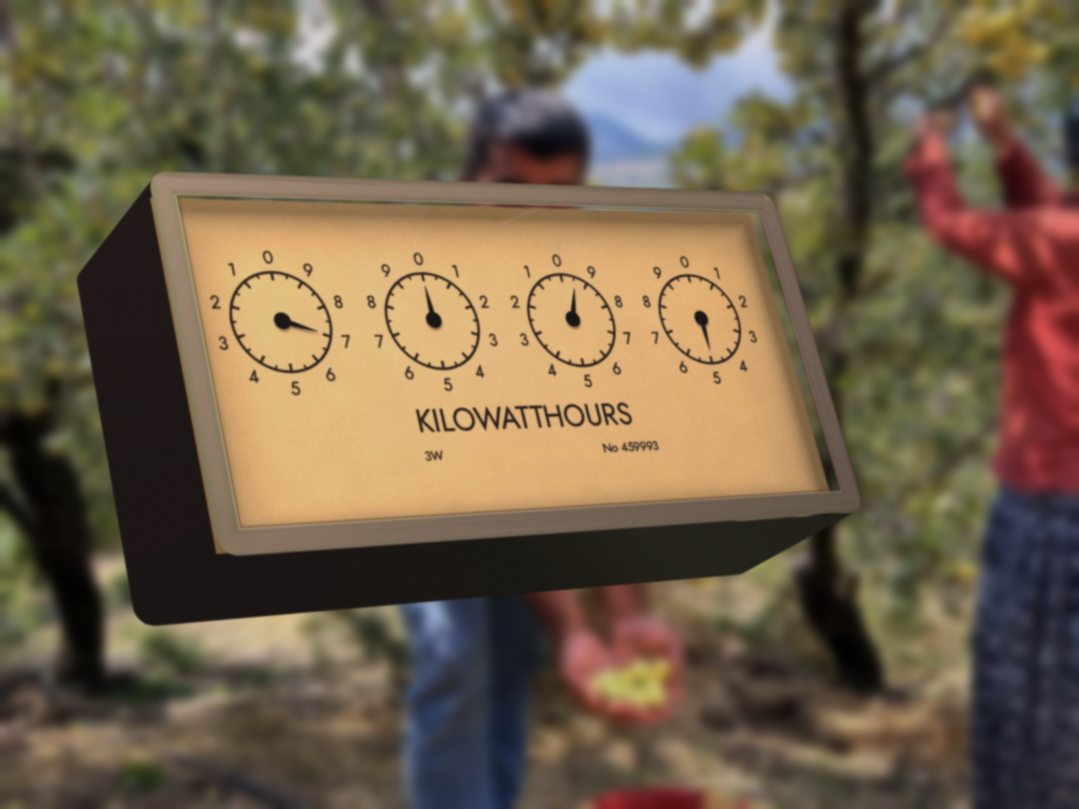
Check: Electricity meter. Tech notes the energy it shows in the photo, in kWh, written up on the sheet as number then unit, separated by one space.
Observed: 6995 kWh
